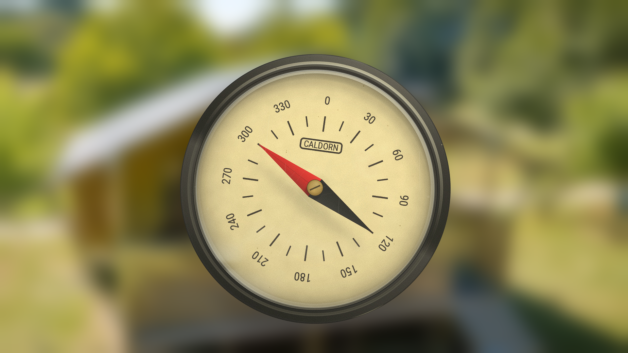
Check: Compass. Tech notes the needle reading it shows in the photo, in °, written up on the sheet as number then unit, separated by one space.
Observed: 300 °
